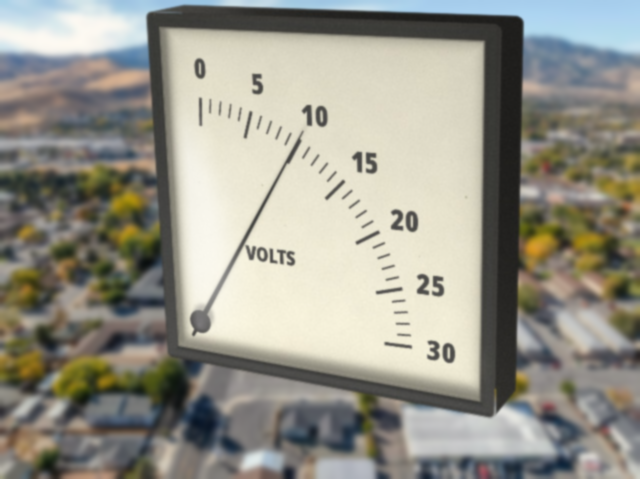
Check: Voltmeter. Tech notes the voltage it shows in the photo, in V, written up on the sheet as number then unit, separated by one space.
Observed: 10 V
